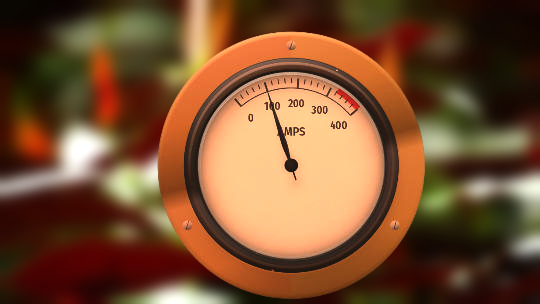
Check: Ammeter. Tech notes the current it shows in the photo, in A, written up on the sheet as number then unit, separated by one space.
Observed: 100 A
